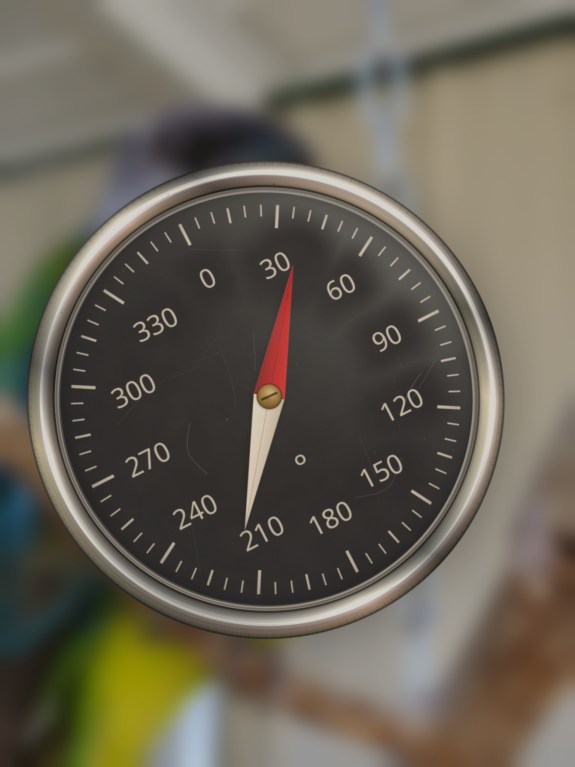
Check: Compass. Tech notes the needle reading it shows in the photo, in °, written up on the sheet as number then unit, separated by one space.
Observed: 37.5 °
